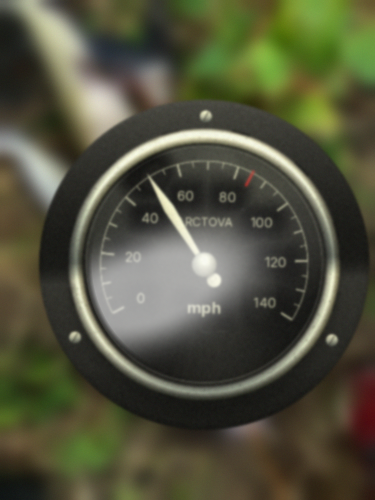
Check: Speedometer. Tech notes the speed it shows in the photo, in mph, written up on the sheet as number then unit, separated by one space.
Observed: 50 mph
